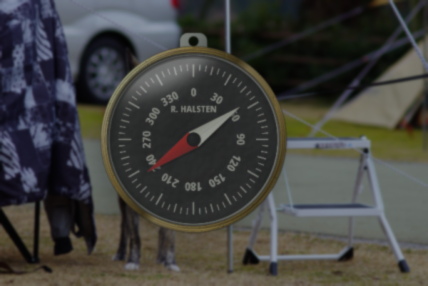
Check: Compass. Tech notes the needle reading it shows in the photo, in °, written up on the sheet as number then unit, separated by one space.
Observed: 235 °
